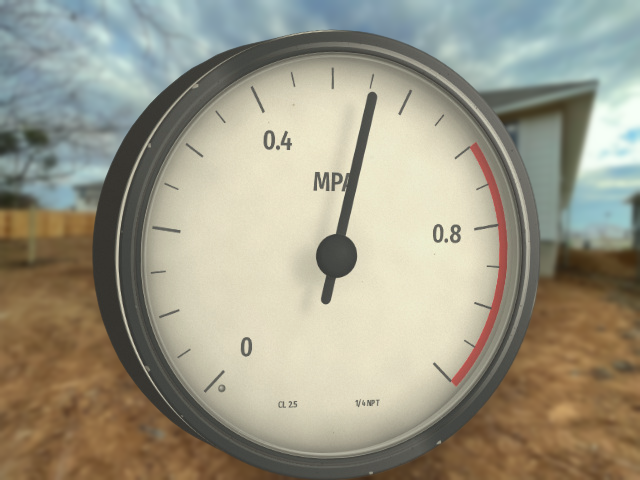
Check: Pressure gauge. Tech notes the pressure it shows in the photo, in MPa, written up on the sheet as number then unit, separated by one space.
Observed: 0.55 MPa
